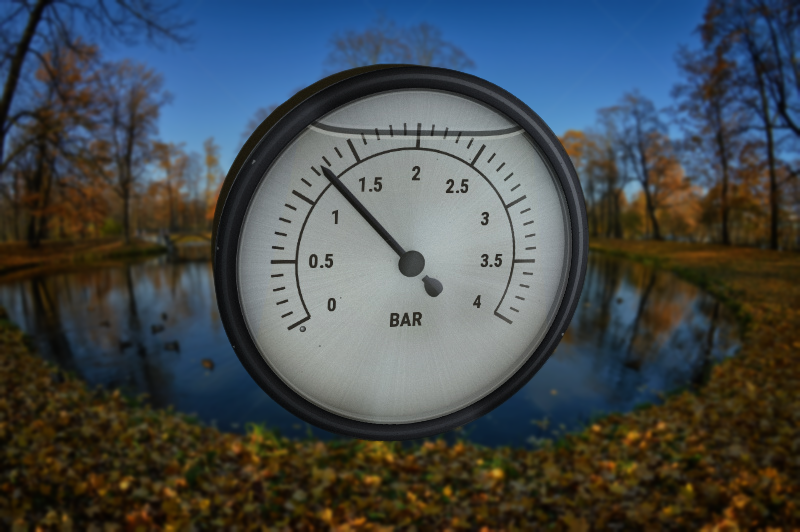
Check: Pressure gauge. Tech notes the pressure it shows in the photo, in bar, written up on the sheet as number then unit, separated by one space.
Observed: 1.25 bar
